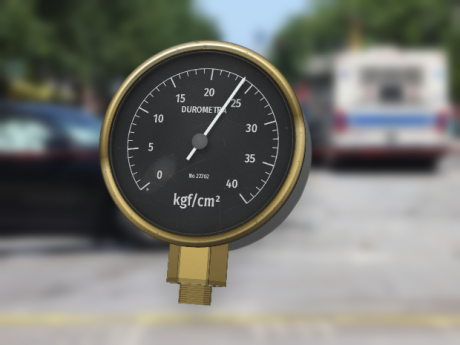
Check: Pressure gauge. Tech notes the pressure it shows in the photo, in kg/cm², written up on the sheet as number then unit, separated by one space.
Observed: 24 kg/cm²
